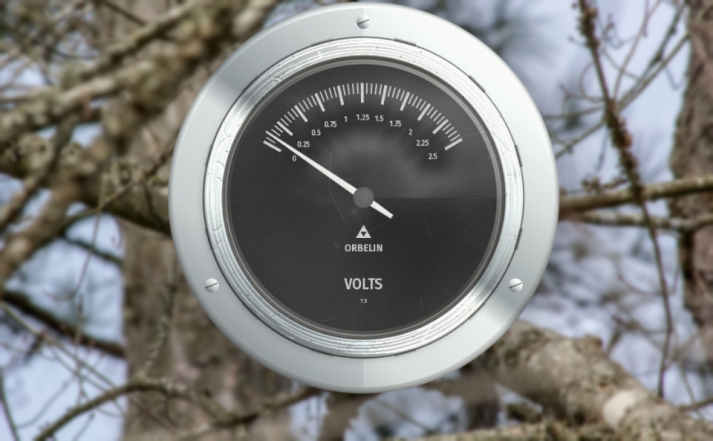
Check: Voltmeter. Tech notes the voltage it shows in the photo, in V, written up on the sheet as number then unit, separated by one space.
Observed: 0.1 V
